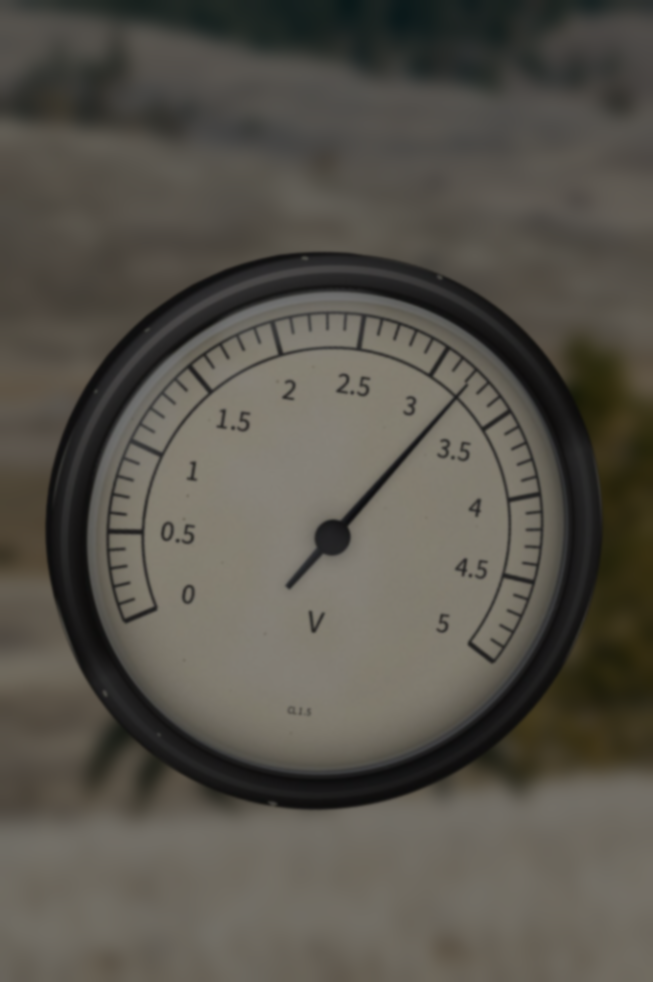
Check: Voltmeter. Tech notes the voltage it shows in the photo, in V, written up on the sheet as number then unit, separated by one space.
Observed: 3.2 V
